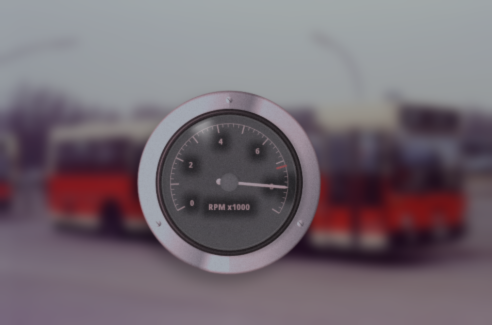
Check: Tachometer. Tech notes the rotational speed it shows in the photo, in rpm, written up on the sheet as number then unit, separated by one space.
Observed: 8000 rpm
